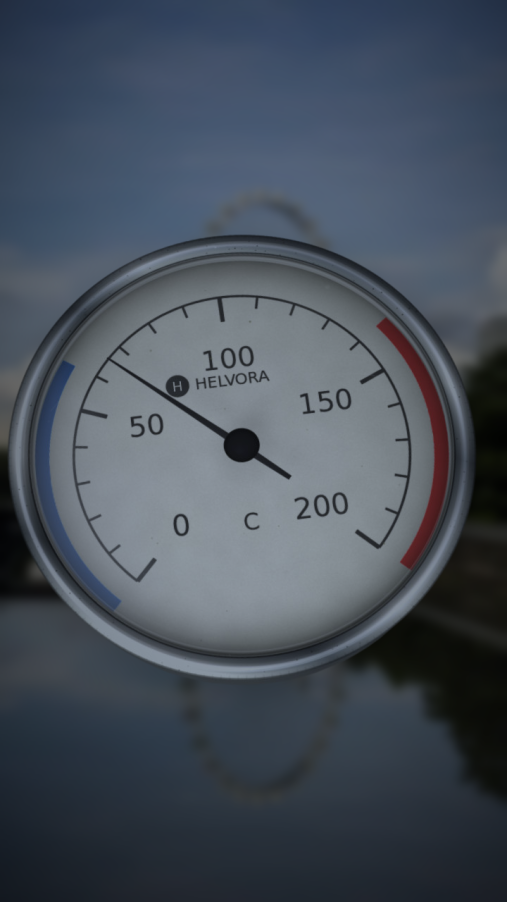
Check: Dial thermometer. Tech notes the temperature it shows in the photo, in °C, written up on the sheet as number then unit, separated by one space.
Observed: 65 °C
